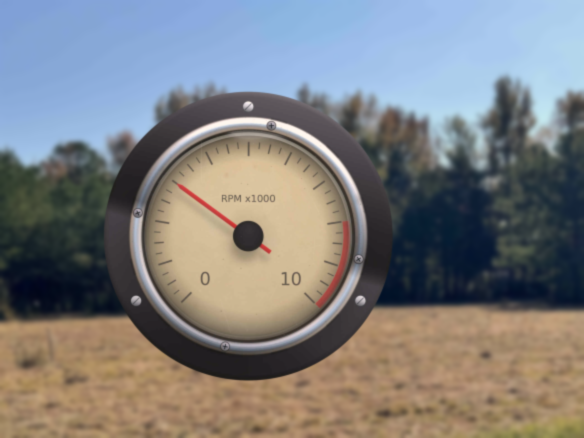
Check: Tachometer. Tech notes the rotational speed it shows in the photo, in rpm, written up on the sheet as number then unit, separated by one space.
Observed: 3000 rpm
